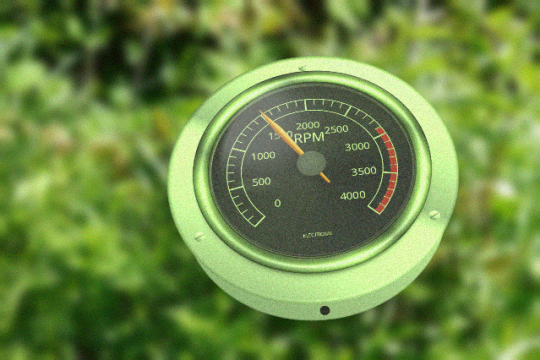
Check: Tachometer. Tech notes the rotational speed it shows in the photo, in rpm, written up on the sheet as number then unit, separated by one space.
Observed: 1500 rpm
